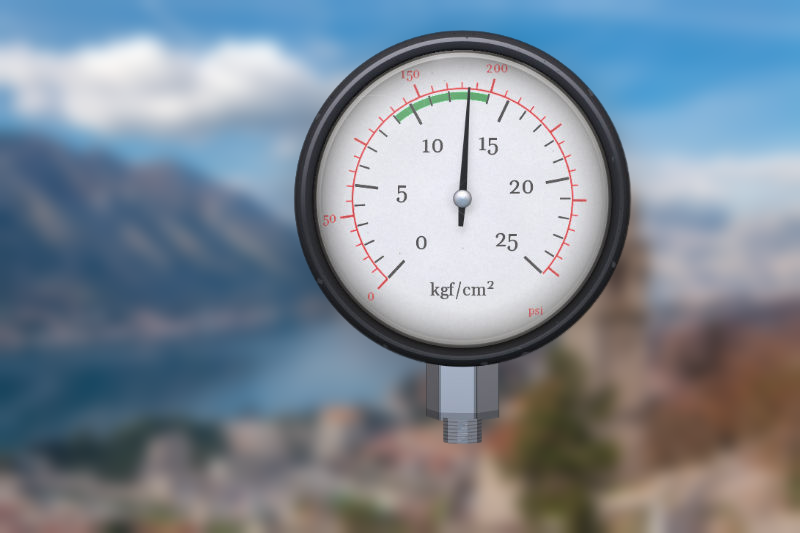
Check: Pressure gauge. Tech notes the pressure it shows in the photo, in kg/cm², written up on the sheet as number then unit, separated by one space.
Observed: 13 kg/cm²
